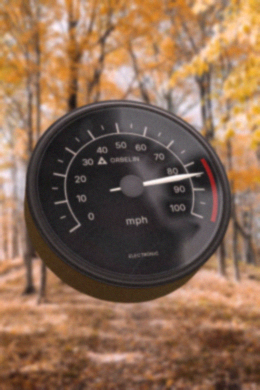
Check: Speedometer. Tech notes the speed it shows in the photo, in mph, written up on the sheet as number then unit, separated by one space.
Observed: 85 mph
